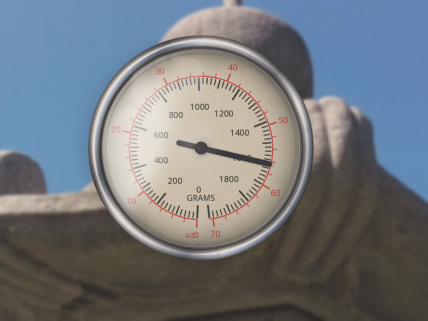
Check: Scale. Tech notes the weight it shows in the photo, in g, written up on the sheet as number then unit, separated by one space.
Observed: 1600 g
